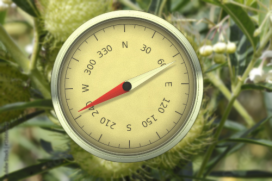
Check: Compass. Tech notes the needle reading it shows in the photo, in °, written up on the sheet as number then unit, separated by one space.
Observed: 245 °
